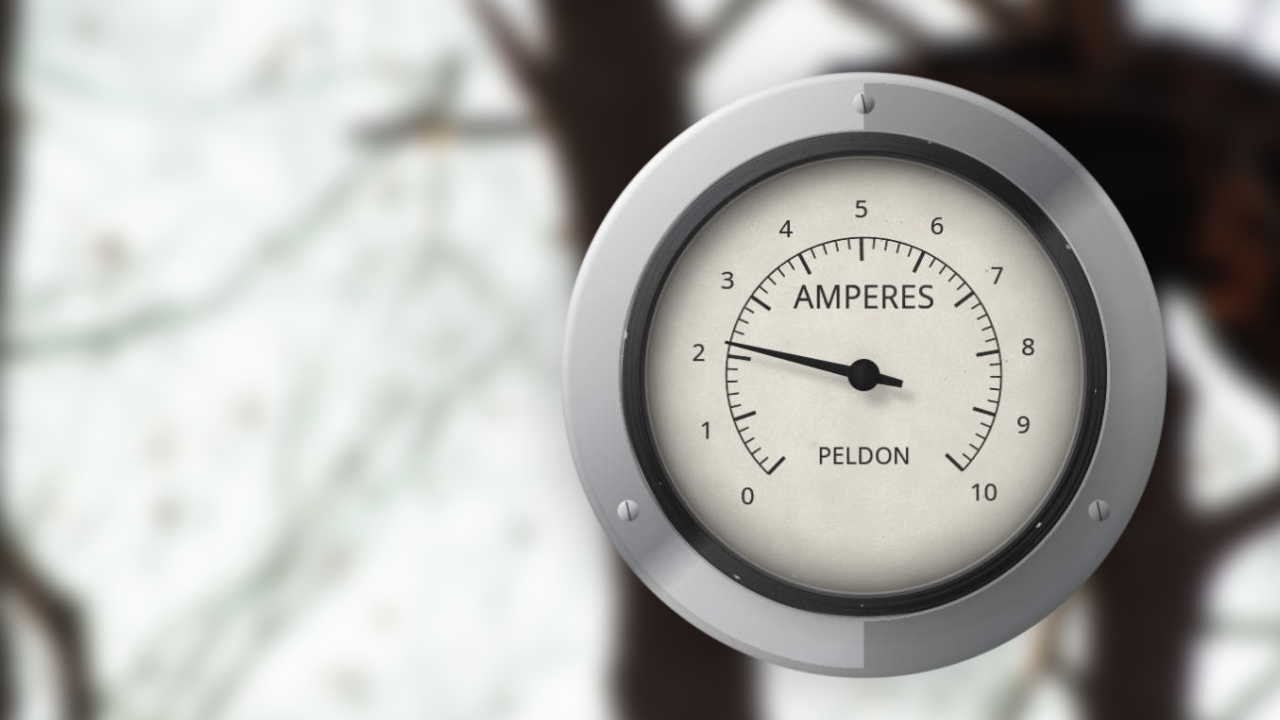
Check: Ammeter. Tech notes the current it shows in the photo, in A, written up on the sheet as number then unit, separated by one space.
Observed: 2.2 A
